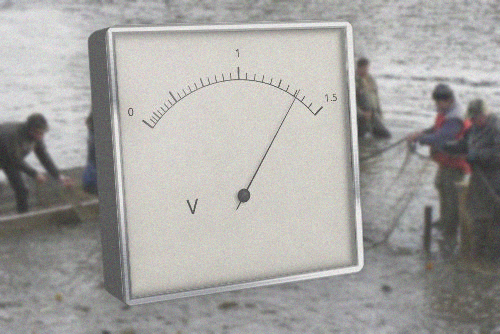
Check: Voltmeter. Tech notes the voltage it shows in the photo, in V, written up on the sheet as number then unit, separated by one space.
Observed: 1.35 V
